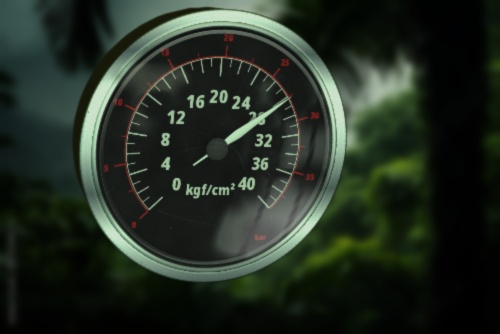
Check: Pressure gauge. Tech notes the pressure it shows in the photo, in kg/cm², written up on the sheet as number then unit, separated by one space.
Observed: 28 kg/cm²
